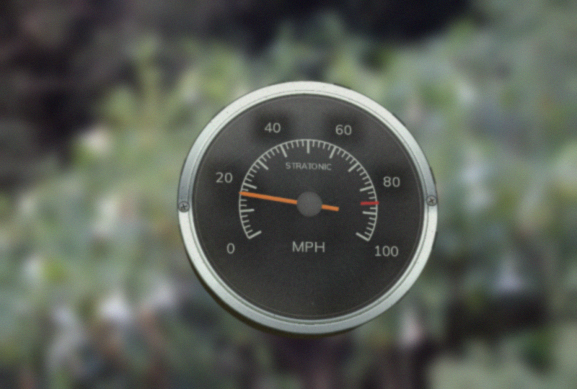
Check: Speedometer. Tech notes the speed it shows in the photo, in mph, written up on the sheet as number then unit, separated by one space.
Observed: 16 mph
